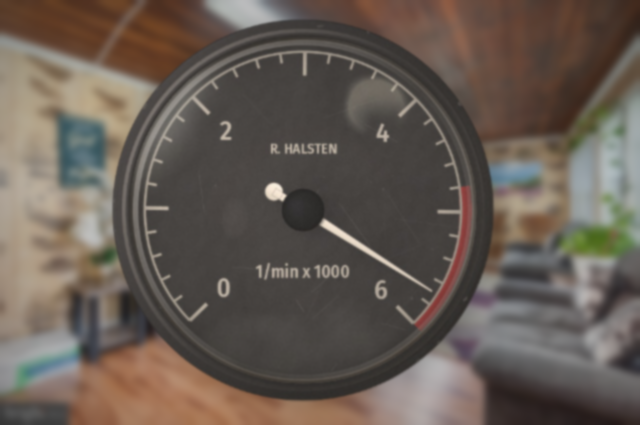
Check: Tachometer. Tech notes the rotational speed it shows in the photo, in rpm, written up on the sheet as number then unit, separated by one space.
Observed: 5700 rpm
